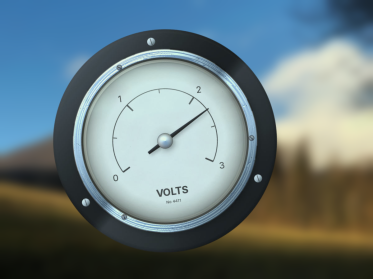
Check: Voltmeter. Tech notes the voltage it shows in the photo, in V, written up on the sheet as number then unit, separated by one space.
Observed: 2.25 V
